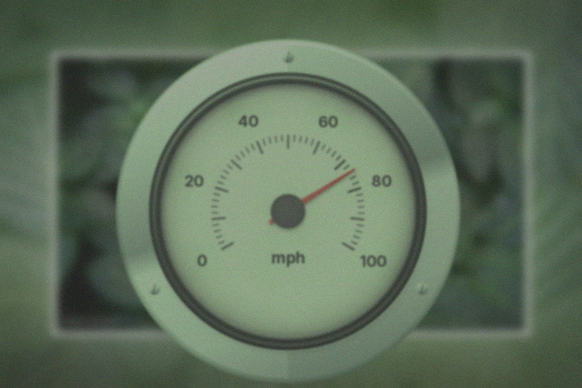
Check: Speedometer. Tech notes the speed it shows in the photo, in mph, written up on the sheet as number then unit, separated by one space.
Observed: 74 mph
